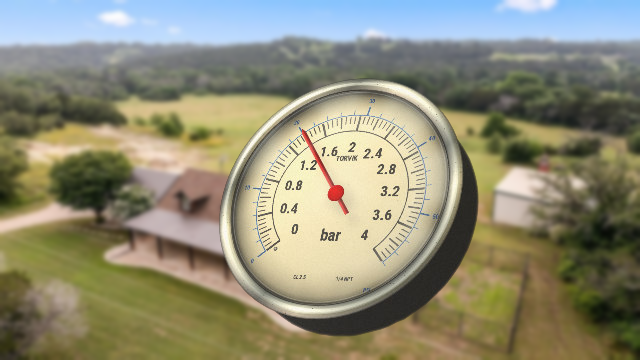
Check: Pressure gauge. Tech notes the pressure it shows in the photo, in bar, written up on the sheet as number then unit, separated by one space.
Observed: 1.4 bar
